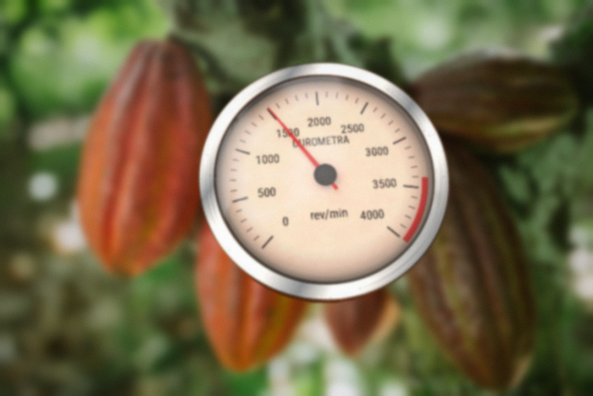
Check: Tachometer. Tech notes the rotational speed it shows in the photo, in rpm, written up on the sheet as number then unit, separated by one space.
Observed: 1500 rpm
